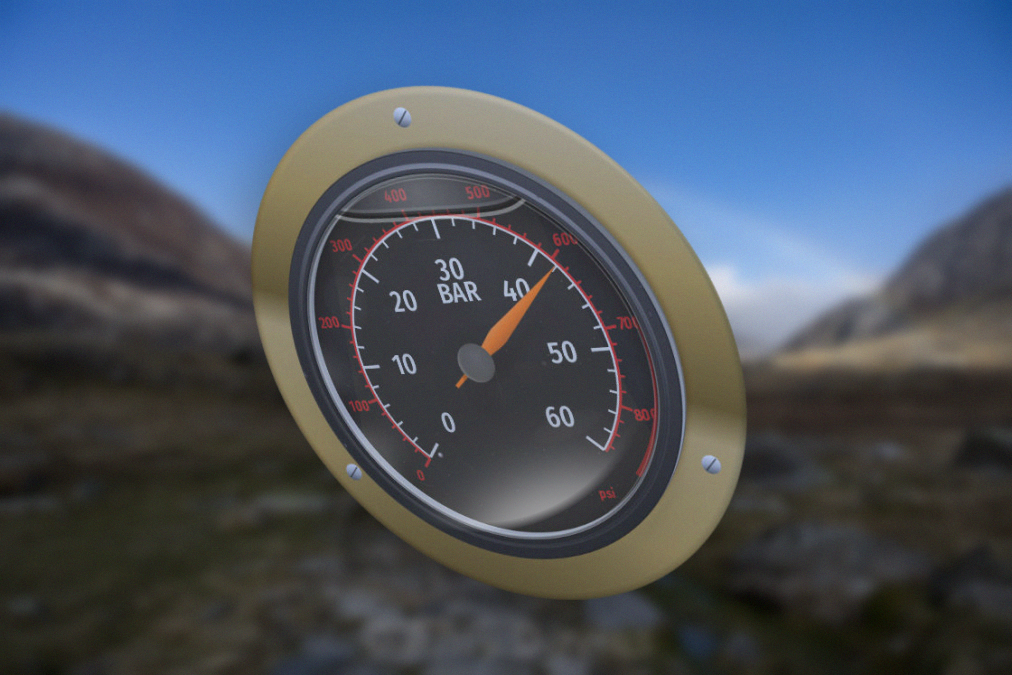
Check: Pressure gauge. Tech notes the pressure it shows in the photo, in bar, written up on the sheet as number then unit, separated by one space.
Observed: 42 bar
